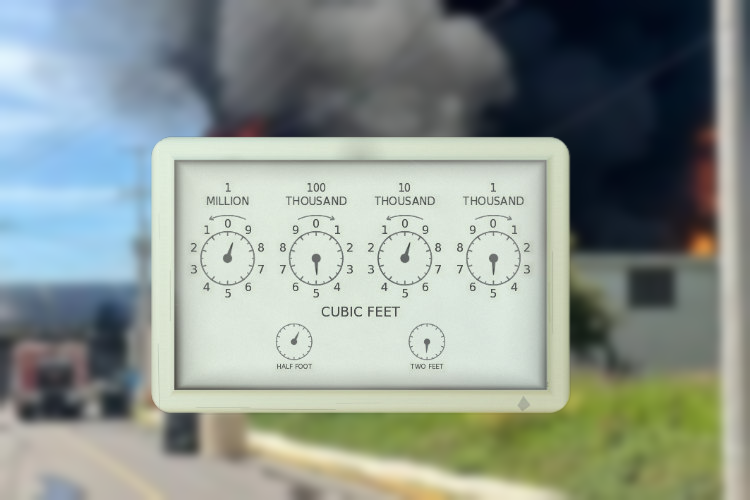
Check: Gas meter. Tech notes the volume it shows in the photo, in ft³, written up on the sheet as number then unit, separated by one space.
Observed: 949500 ft³
